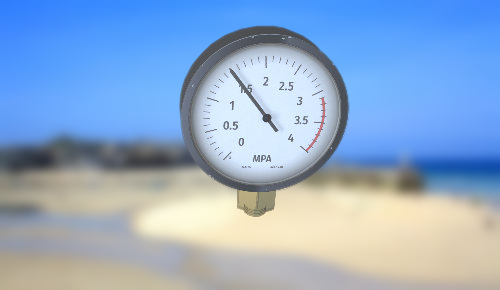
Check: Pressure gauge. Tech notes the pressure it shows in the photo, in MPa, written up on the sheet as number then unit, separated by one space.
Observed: 1.5 MPa
